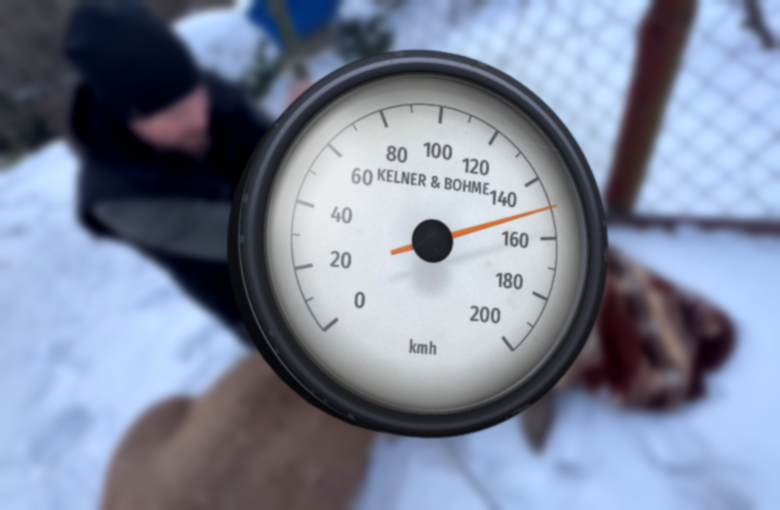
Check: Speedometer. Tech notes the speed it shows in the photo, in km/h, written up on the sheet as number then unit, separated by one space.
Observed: 150 km/h
